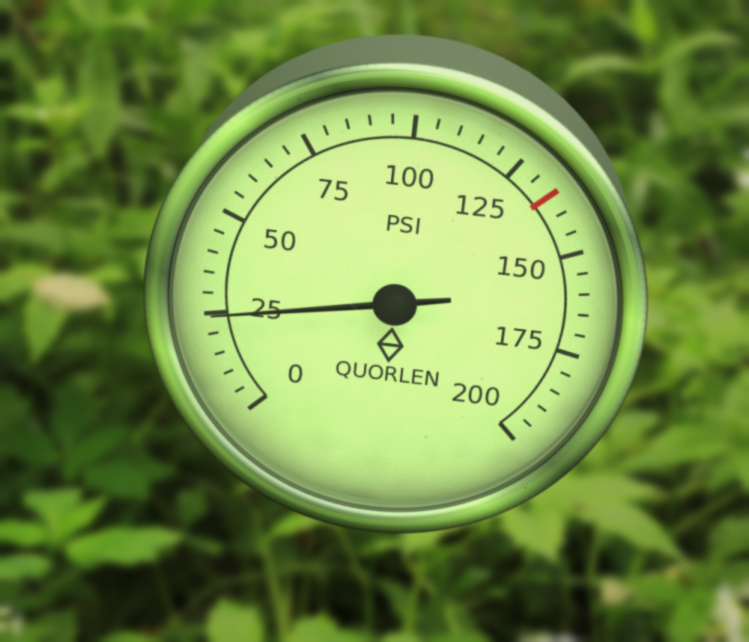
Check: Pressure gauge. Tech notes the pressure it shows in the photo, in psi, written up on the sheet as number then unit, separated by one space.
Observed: 25 psi
